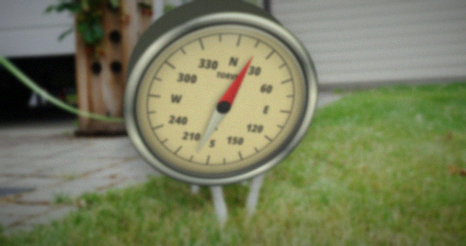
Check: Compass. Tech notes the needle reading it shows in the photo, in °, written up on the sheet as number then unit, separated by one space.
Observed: 15 °
